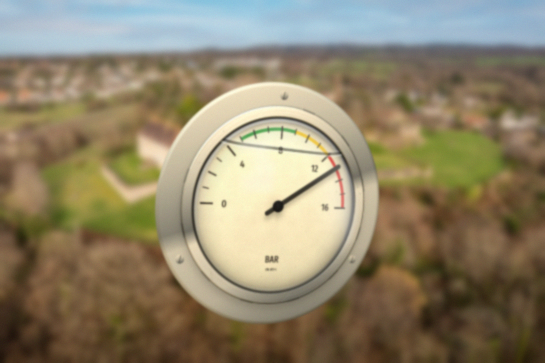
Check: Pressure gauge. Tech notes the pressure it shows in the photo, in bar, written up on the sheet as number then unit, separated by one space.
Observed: 13 bar
